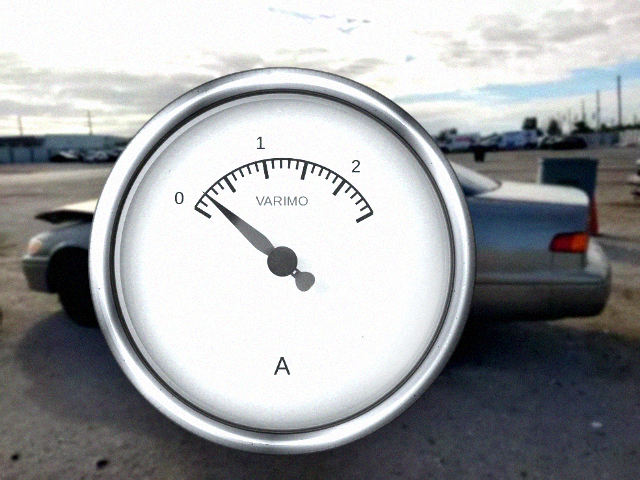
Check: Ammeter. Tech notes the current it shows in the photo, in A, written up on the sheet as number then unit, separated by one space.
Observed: 0.2 A
